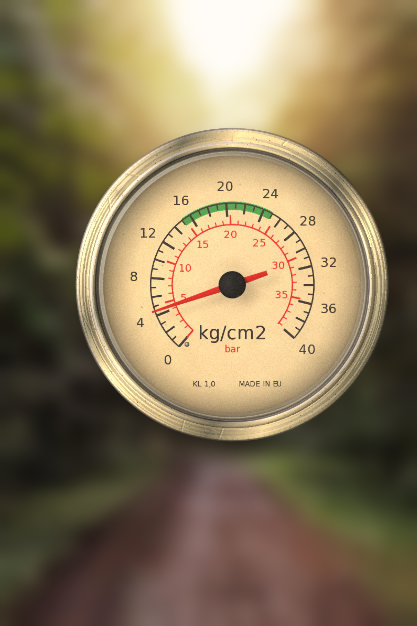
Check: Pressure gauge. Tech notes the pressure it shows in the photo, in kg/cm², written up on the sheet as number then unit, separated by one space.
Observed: 4.5 kg/cm²
